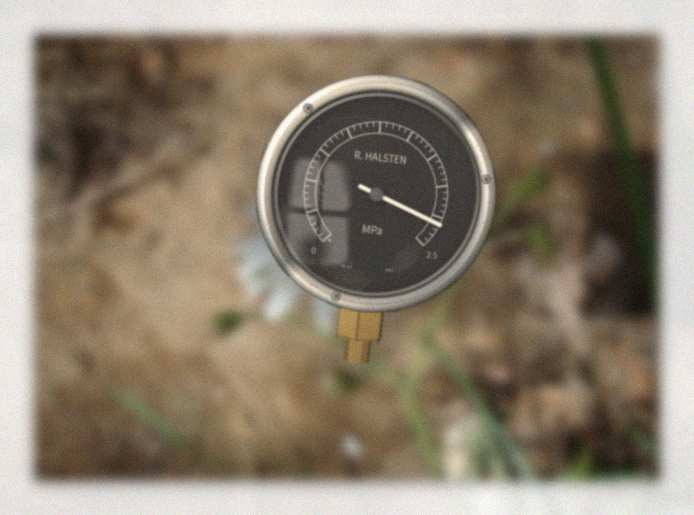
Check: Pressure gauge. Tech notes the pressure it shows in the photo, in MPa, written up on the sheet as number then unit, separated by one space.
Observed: 2.3 MPa
